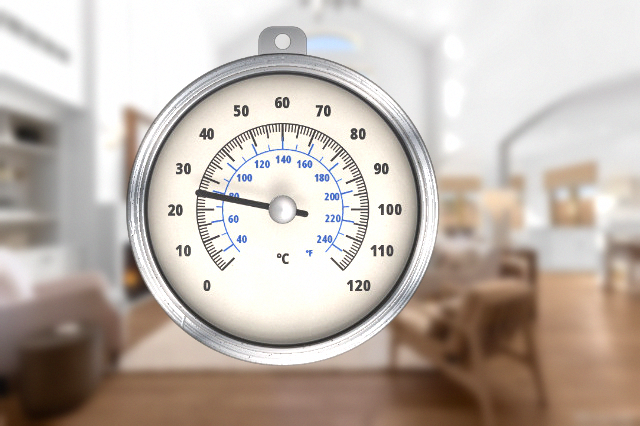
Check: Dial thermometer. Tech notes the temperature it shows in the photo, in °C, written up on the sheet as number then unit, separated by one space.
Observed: 25 °C
